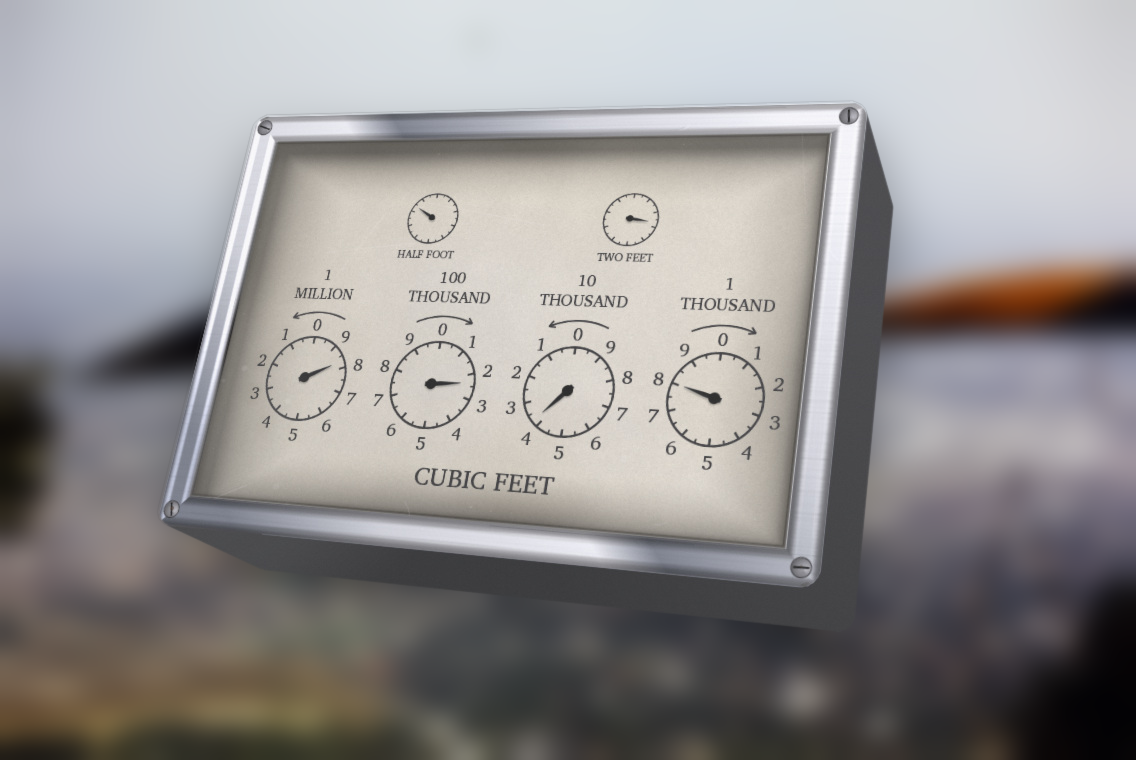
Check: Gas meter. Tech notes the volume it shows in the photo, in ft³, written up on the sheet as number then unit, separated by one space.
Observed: 823800 ft³
